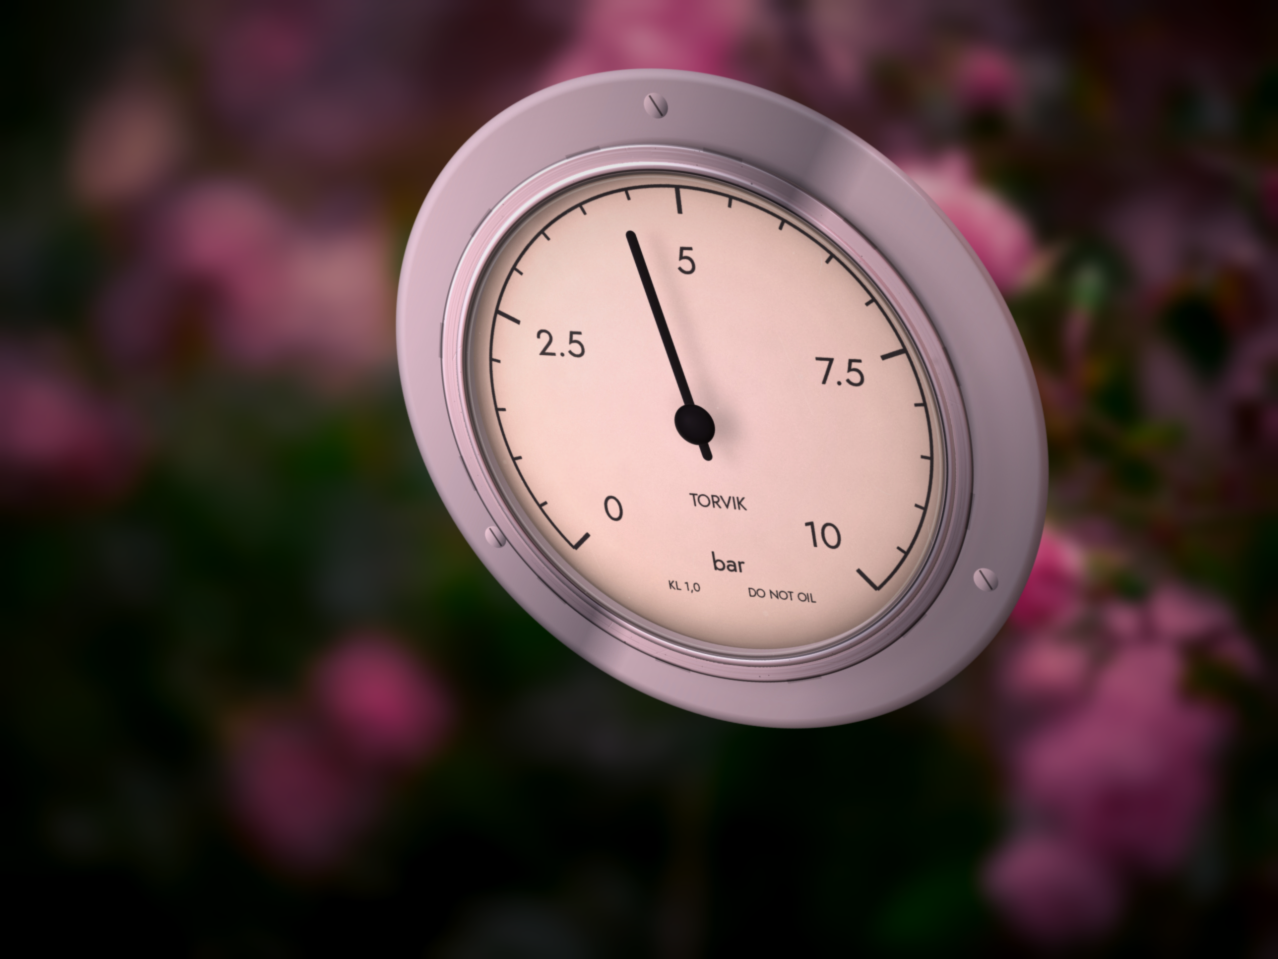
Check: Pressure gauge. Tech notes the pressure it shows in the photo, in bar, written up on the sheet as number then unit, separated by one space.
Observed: 4.5 bar
